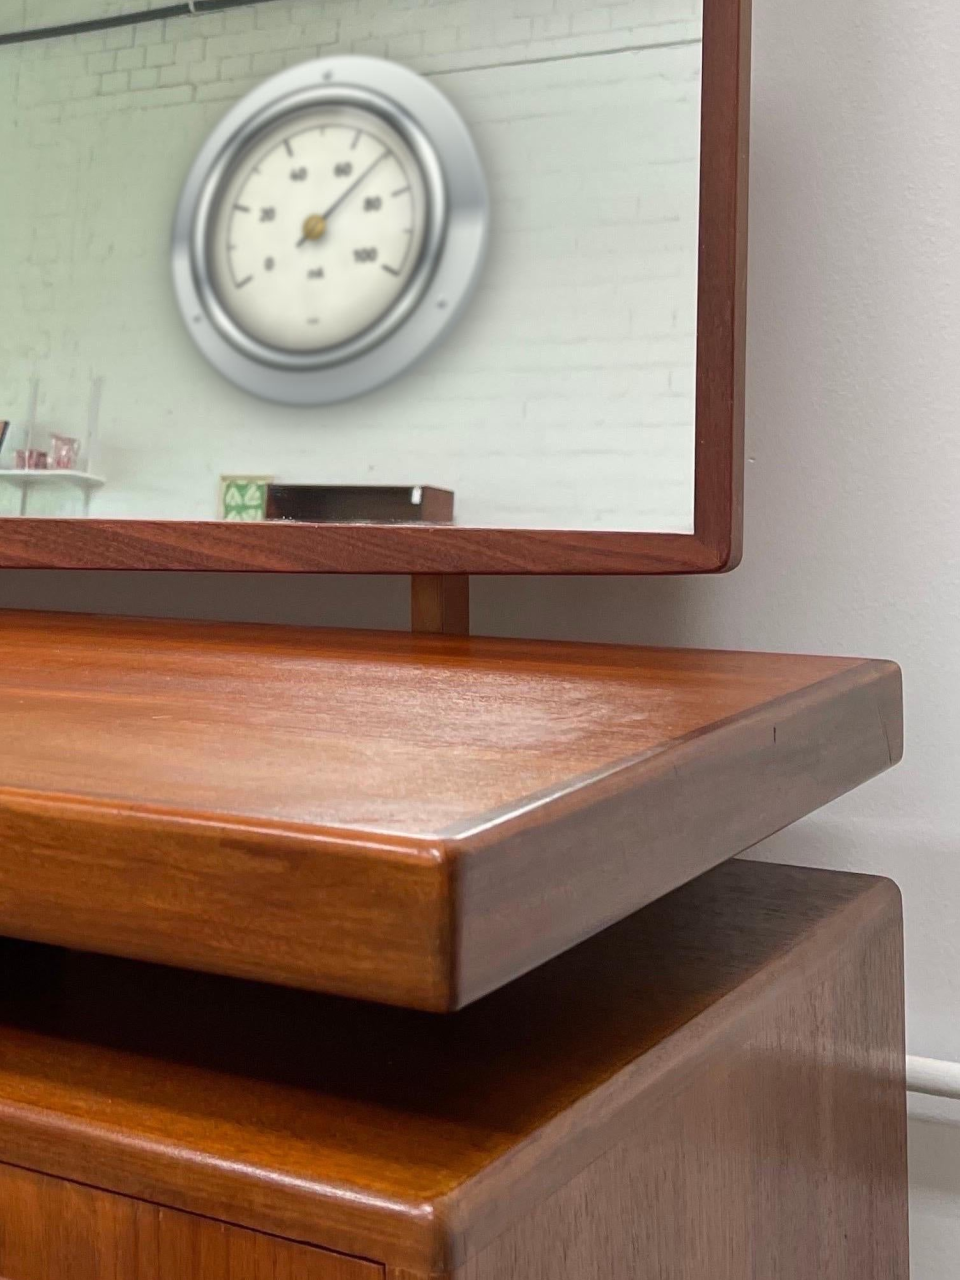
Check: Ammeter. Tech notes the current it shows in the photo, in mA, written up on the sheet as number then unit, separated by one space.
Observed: 70 mA
